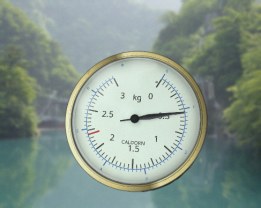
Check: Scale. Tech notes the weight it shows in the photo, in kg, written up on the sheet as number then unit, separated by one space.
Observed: 0.5 kg
